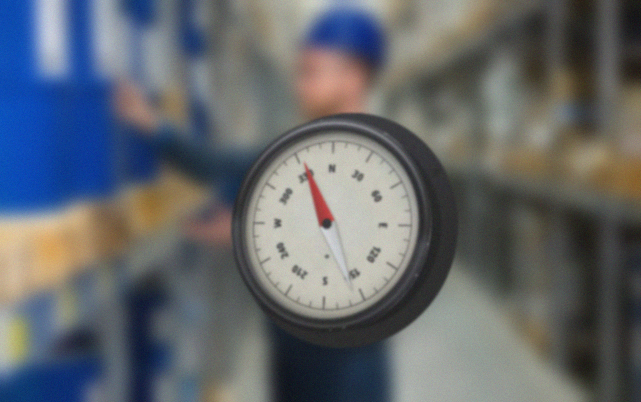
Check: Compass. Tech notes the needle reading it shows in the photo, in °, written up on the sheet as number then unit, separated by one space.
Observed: 335 °
